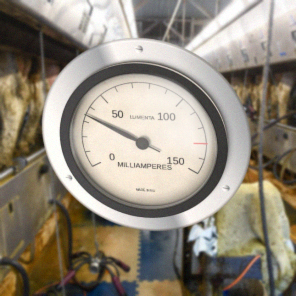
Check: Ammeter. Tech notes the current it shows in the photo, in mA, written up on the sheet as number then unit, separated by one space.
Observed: 35 mA
